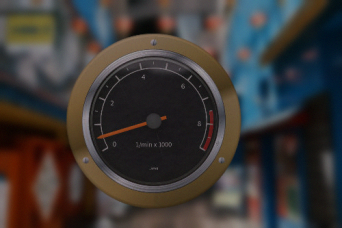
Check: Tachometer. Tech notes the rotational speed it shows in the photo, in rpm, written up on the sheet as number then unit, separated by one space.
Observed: 500 rpm
